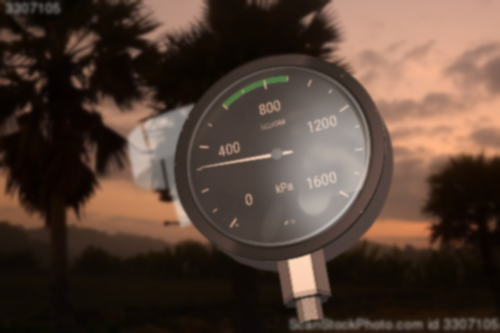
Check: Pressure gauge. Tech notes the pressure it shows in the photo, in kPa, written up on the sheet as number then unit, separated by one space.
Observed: 300 kPa
